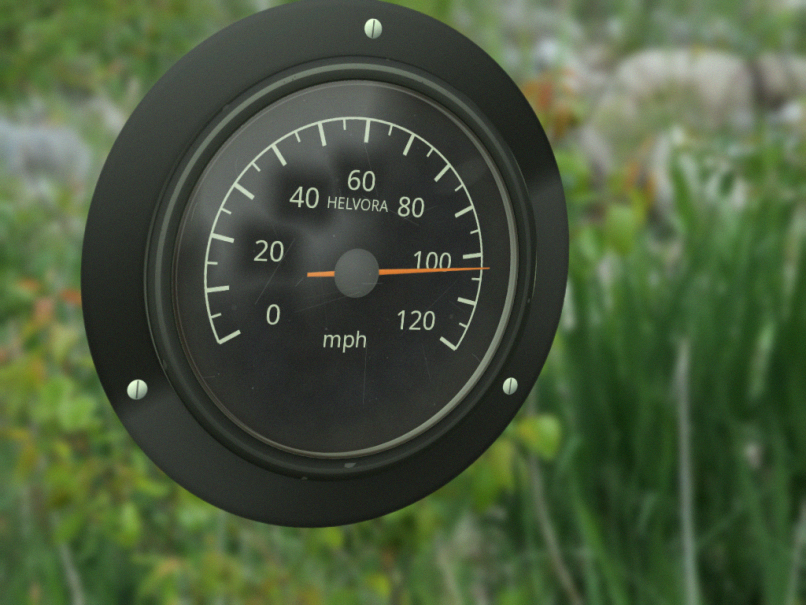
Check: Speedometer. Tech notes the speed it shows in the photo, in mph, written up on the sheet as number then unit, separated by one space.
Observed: 102.5 mph
